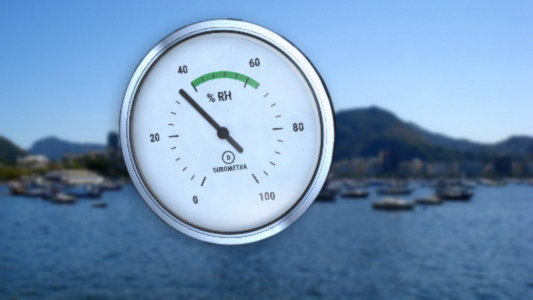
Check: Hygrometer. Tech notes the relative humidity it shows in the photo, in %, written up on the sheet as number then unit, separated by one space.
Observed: 36 %
